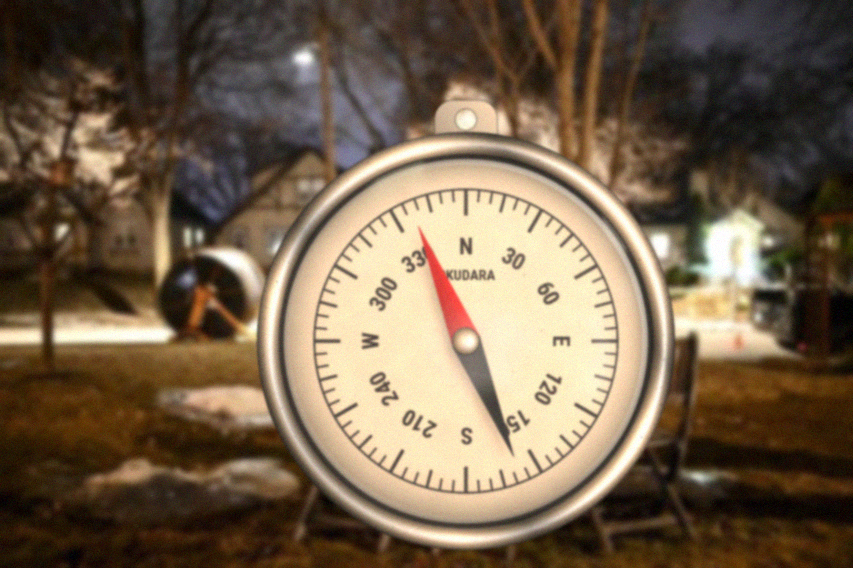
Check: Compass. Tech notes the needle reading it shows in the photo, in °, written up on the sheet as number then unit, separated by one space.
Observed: 337.5 °
